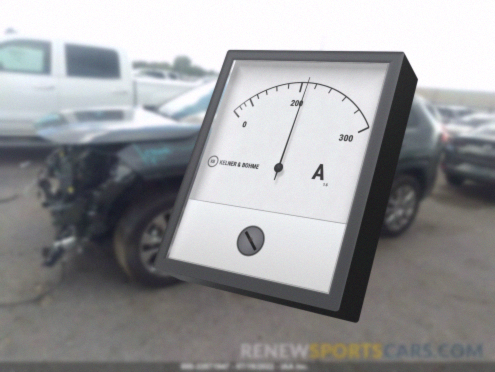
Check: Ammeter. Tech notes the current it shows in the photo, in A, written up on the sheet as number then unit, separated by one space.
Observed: 210 A
